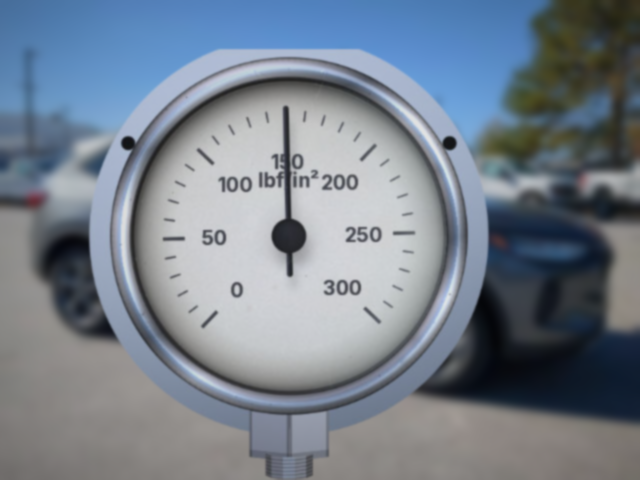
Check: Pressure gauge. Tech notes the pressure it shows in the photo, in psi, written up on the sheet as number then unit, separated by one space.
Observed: 150 psi
